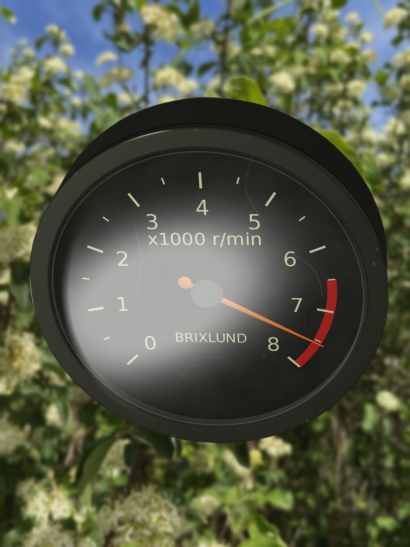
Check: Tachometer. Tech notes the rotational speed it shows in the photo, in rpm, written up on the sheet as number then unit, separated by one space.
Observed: 7500 rpm
